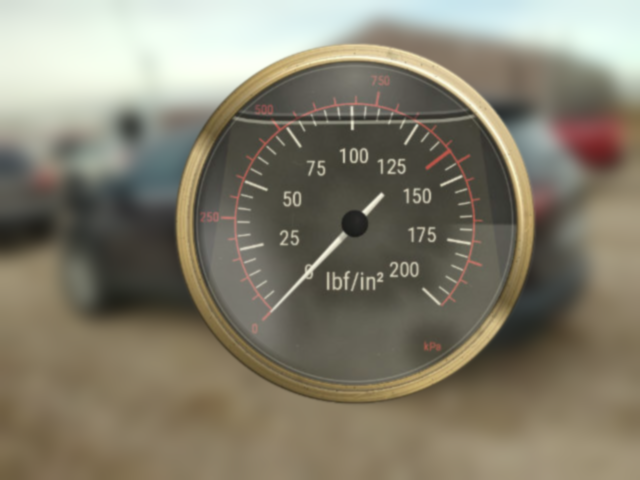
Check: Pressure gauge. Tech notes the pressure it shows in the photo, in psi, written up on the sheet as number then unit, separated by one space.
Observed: 0 psi
